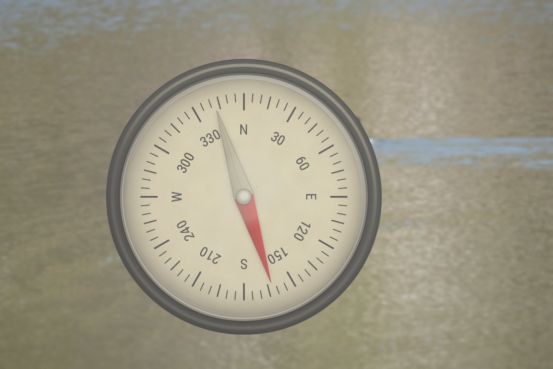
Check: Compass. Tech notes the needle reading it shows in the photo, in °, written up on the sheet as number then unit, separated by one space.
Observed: 162.5 °
